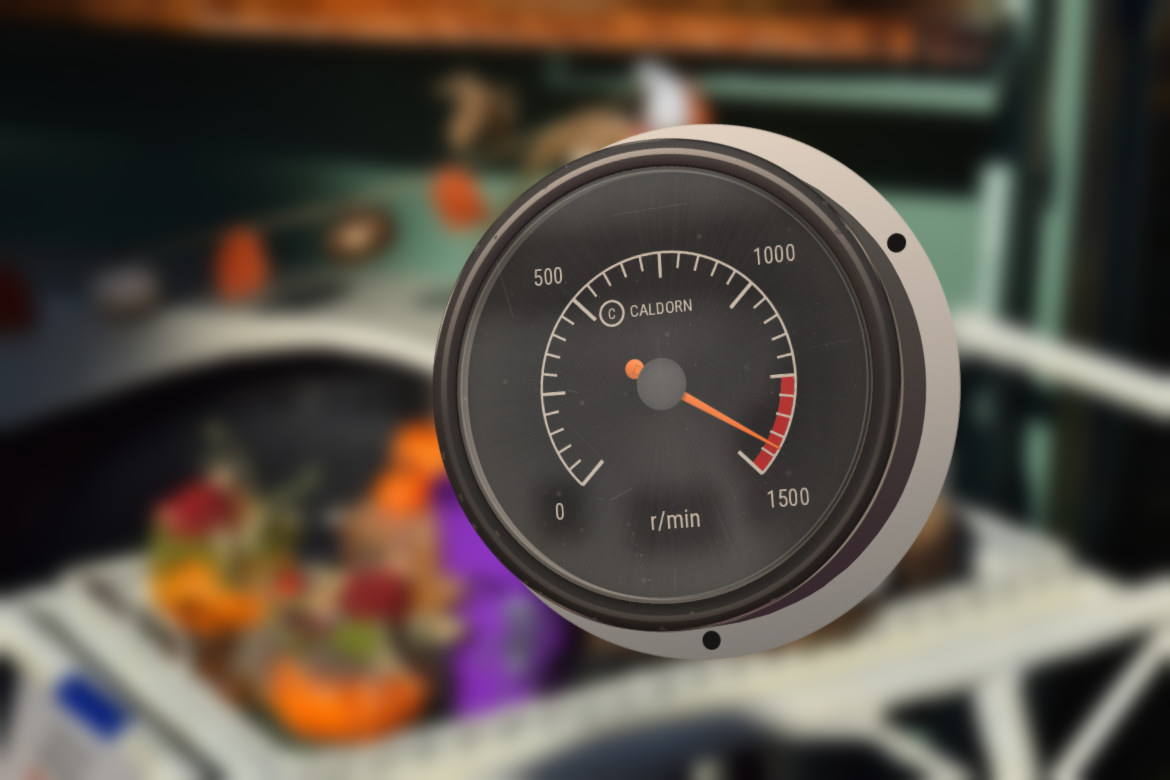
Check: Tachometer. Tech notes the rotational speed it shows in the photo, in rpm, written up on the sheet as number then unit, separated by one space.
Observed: 1425 rpm
